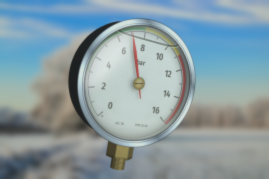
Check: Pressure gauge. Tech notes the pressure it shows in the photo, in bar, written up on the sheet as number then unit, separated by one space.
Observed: 7 bar
